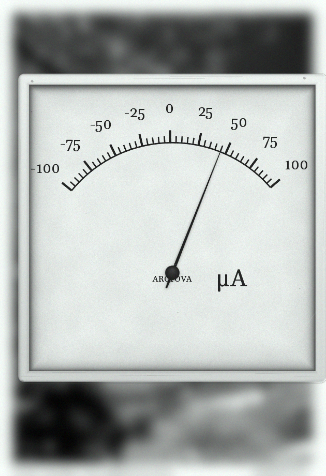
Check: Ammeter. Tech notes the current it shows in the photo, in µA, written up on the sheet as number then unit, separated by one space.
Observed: 45 µA
